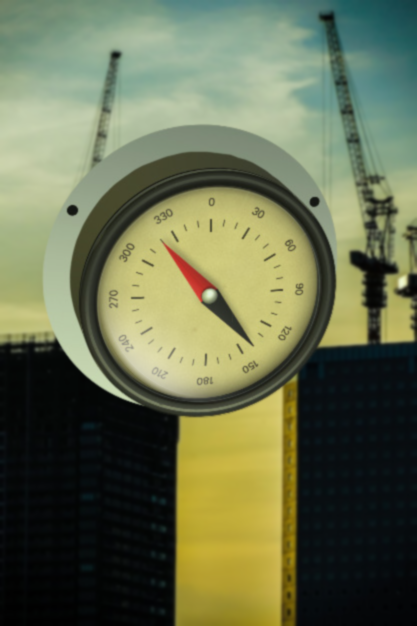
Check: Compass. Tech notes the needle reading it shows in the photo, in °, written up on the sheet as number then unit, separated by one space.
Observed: 320 °
